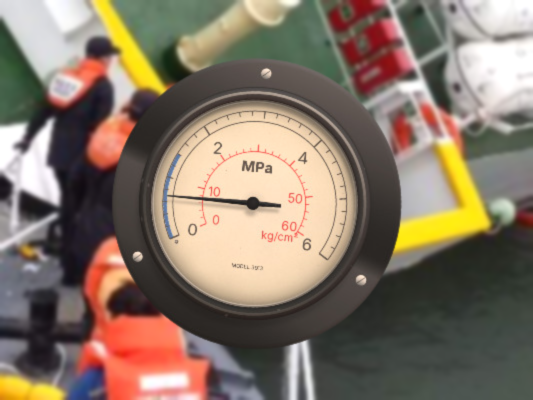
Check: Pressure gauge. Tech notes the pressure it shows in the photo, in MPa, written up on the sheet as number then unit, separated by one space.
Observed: 0.7 MPa
